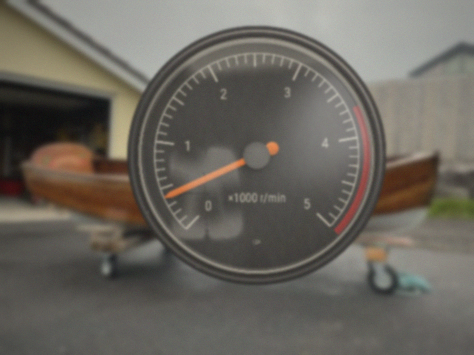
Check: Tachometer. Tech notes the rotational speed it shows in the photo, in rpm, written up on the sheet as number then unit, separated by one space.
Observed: 400 rpm
